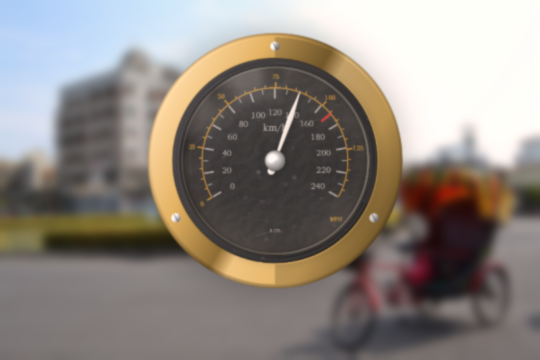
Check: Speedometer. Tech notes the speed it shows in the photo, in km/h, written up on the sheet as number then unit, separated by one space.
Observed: 140 km/h
